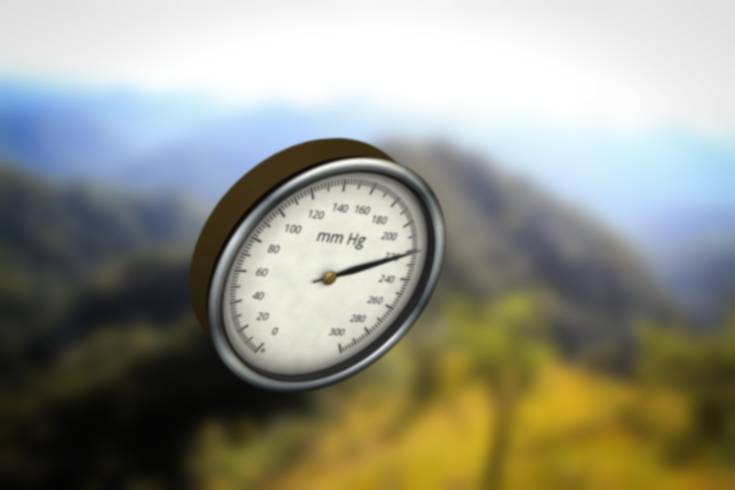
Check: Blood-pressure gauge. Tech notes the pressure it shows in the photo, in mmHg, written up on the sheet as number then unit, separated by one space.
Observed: 220 mmHg
